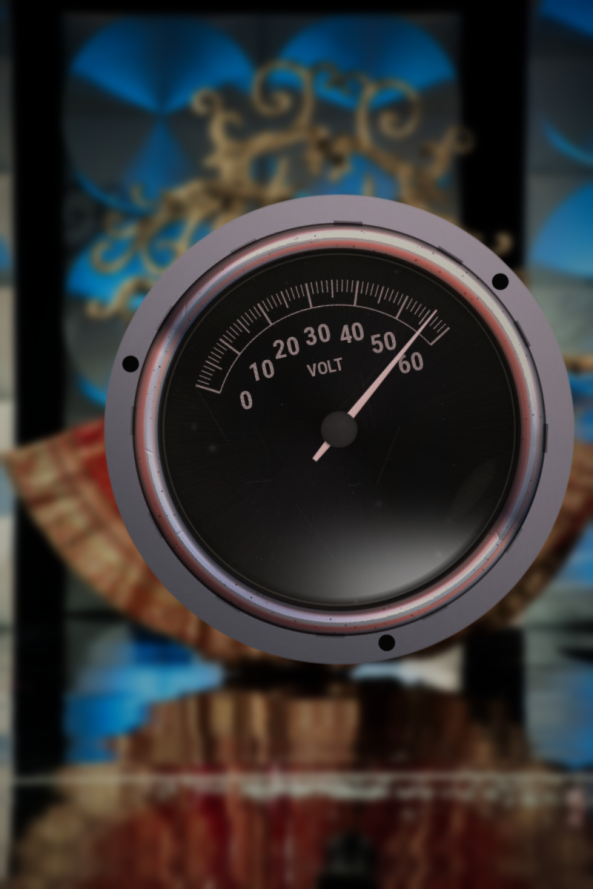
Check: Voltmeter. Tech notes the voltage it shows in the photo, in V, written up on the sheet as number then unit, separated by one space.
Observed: 56 V
